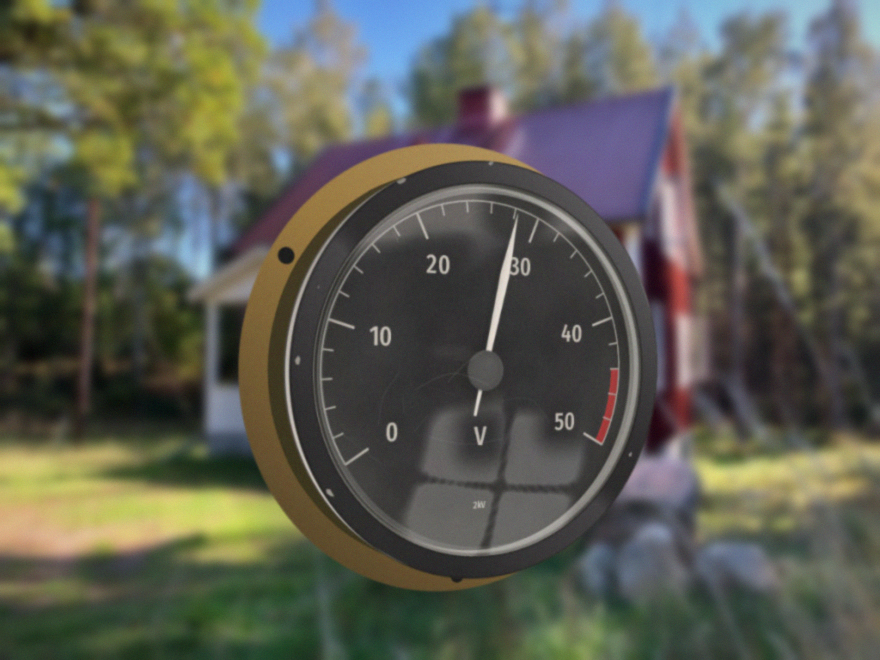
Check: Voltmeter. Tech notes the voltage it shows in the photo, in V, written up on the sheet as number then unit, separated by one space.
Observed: 28 V
